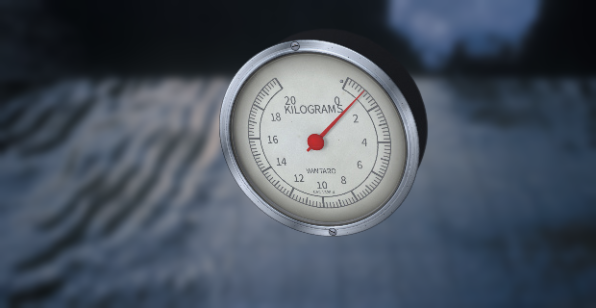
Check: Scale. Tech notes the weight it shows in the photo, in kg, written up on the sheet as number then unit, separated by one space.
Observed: 1 kg
